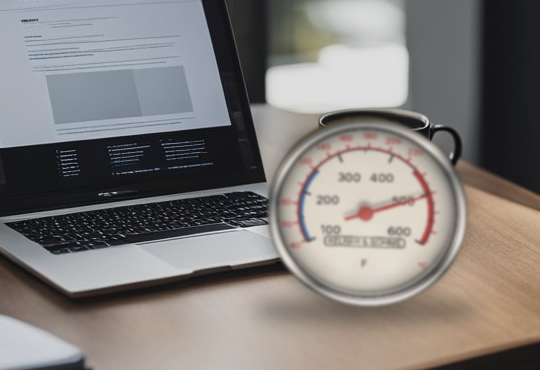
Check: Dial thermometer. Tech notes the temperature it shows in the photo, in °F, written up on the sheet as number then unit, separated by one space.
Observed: 500 °F
